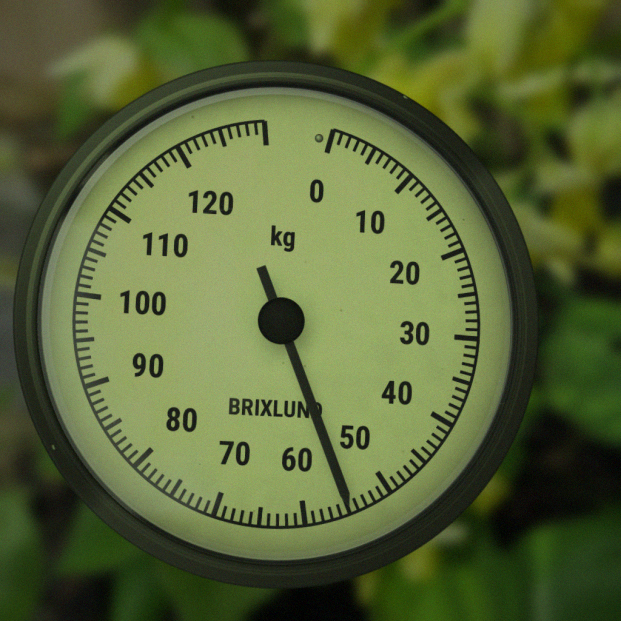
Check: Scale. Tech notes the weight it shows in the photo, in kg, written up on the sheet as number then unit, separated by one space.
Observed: 55 kg
